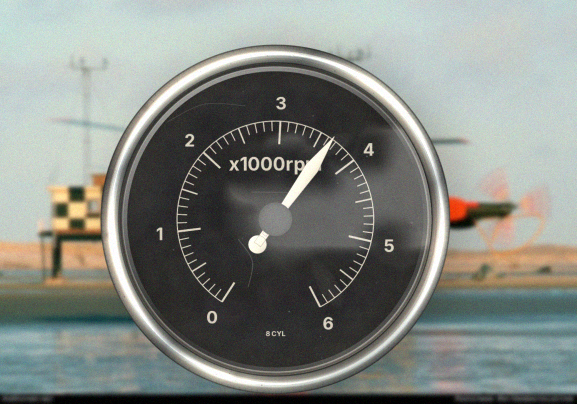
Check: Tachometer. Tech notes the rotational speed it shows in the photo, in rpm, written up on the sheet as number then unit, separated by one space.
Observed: 3650 rpm
